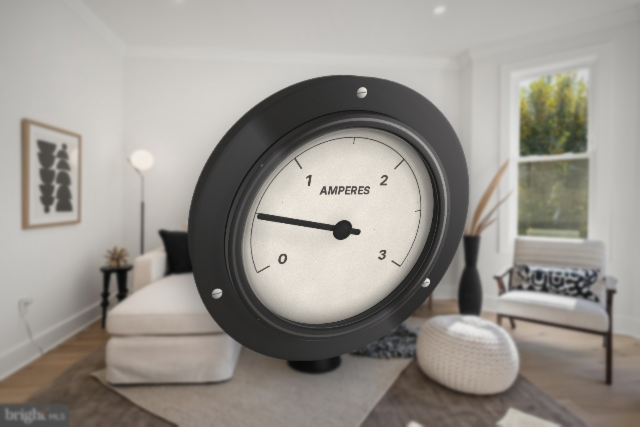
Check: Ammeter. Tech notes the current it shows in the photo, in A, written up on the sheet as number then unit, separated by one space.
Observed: 0.5 A
